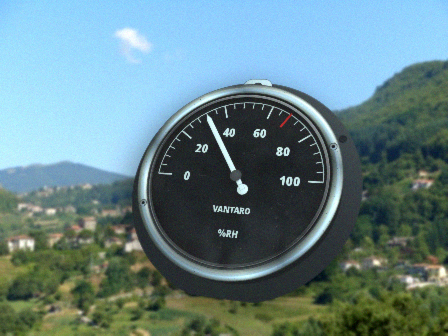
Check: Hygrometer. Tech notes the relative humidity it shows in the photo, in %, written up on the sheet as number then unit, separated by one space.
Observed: 32 %
